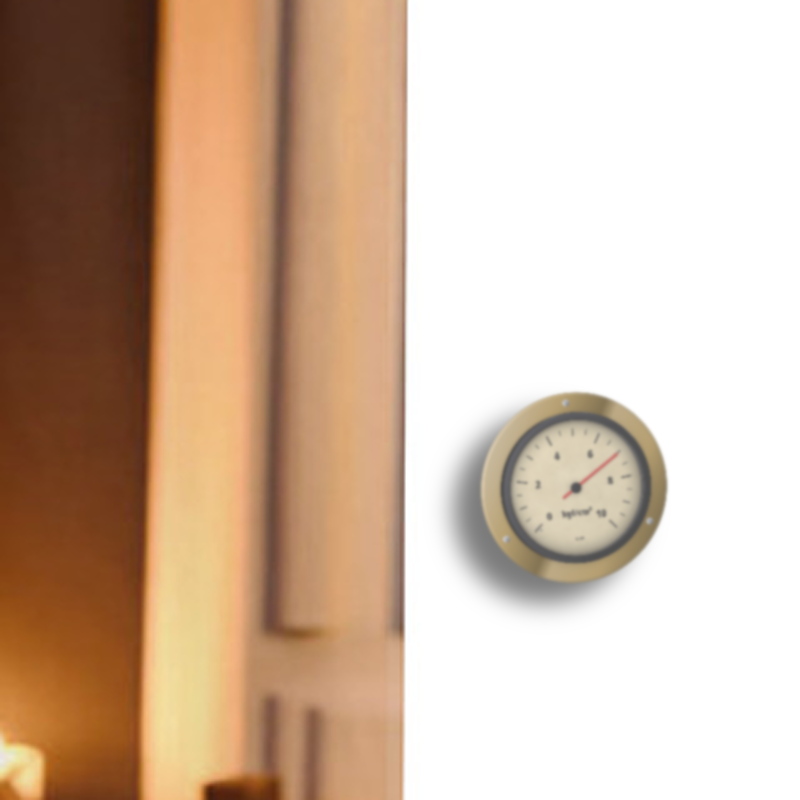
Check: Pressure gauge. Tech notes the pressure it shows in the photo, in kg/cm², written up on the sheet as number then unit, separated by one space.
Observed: 7 kg/cm²
